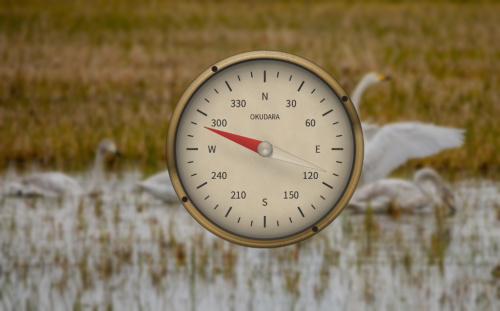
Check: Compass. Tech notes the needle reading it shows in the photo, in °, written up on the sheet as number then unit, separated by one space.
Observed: 290 °
